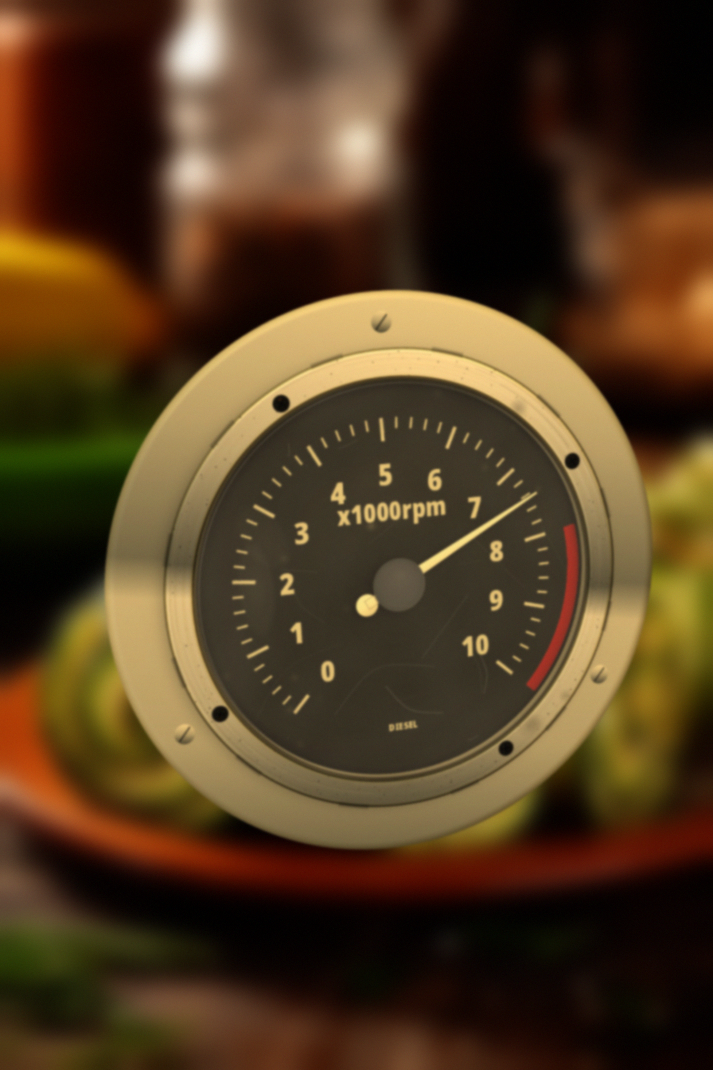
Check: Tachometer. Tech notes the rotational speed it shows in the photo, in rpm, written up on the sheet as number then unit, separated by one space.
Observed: 7400 rpm
